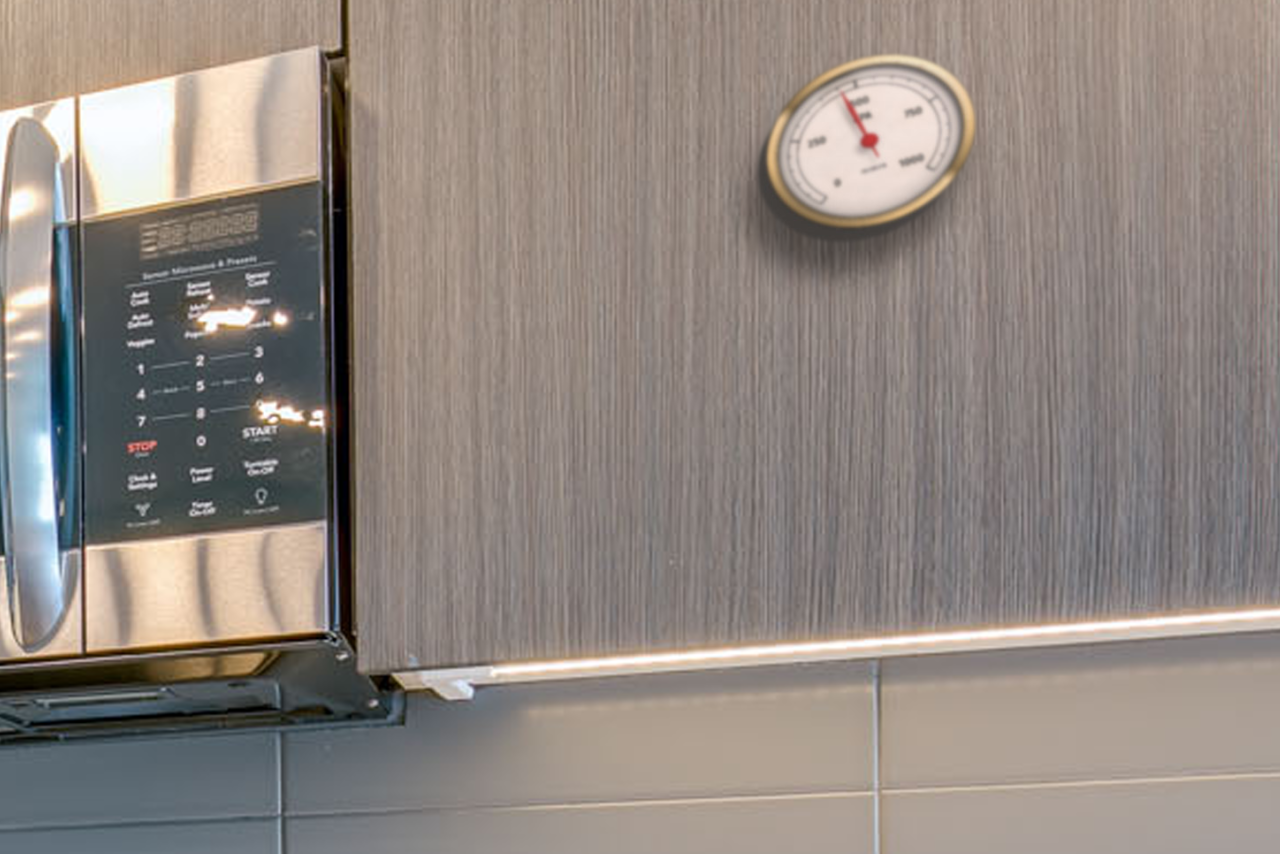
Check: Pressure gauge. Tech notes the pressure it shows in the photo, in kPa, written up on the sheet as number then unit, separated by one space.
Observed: 450 kPa
